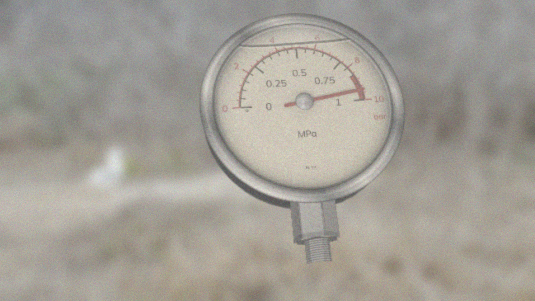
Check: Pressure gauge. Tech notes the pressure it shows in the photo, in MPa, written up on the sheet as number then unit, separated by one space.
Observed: 0.95 MPa
